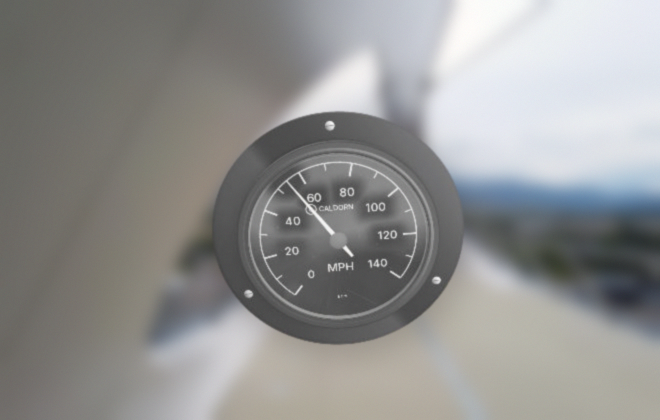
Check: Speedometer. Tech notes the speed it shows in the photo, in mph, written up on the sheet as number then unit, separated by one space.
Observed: 55 mph
